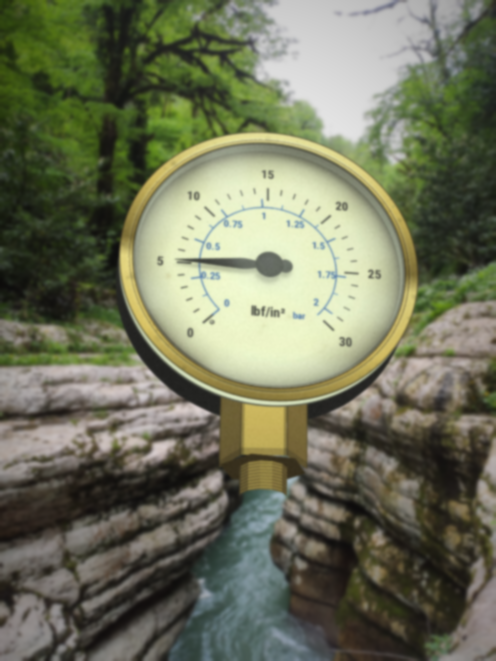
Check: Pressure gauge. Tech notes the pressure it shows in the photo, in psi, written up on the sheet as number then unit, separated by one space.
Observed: 5 psi
